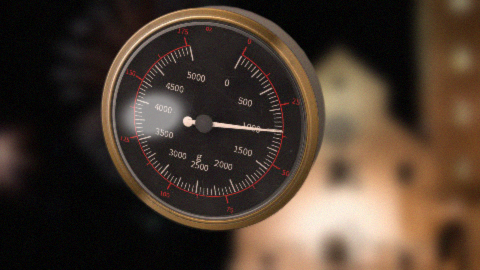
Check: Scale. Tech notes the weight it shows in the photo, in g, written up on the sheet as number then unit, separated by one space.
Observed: 1000 g
